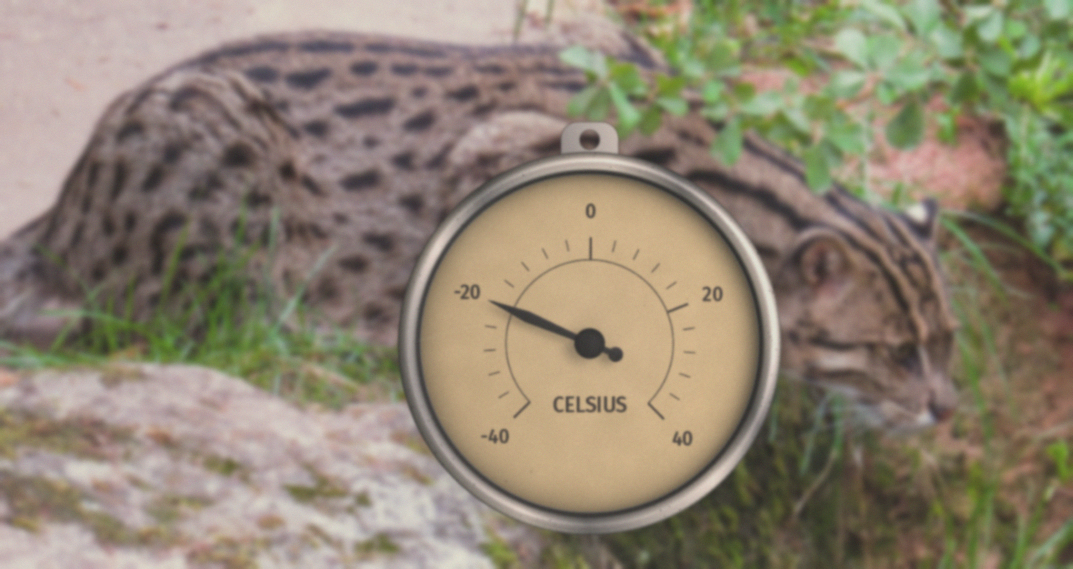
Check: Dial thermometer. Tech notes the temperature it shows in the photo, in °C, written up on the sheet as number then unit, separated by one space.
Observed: -20 °C
